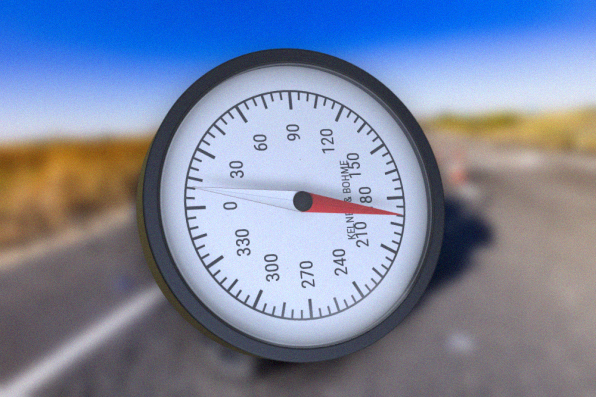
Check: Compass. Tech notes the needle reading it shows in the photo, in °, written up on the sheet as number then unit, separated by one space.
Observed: 190 °
